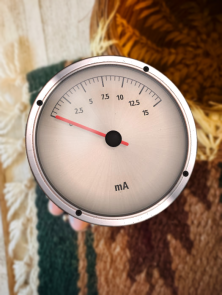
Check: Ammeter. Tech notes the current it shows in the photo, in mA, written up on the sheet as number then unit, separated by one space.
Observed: 0 mA
